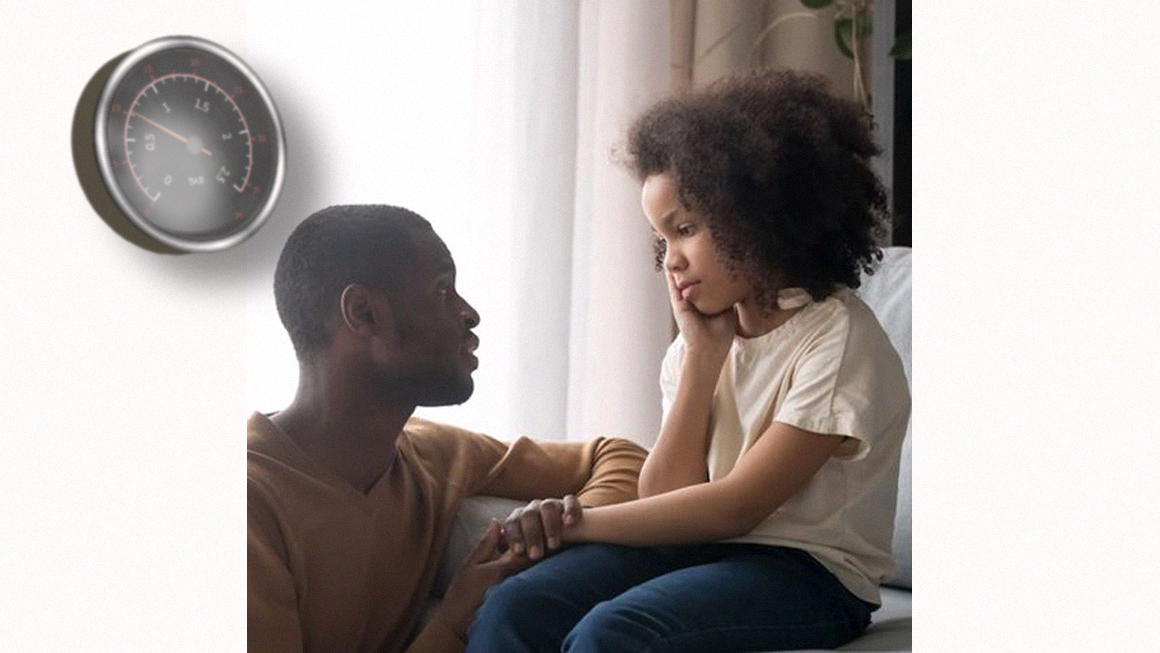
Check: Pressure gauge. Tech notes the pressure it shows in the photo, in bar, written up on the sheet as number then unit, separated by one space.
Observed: 0.7 bar
